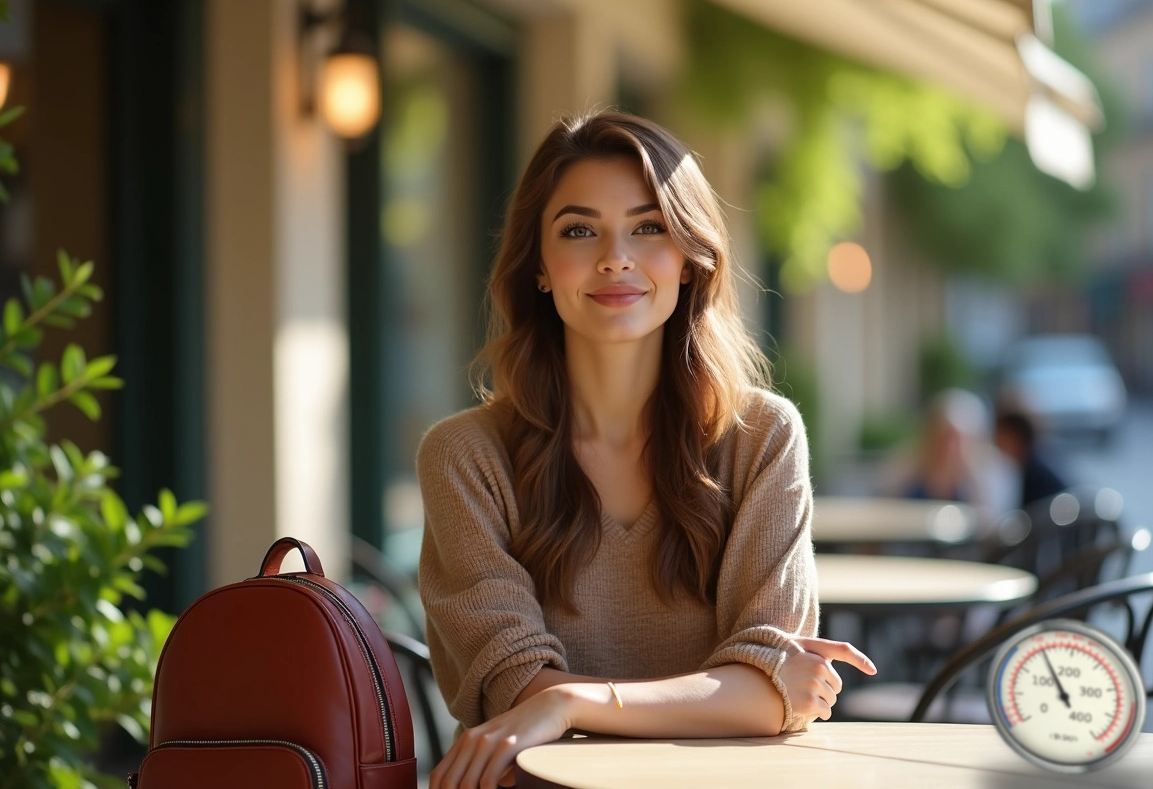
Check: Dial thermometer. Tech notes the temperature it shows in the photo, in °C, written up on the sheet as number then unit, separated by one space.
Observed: 150 °C
